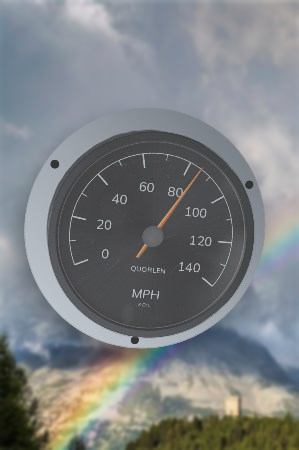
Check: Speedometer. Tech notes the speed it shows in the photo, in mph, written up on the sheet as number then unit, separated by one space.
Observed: 85 mph
